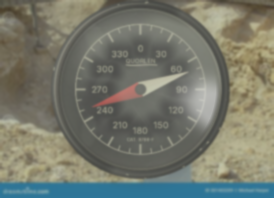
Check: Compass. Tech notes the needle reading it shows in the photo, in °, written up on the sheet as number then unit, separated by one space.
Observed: 250 °
